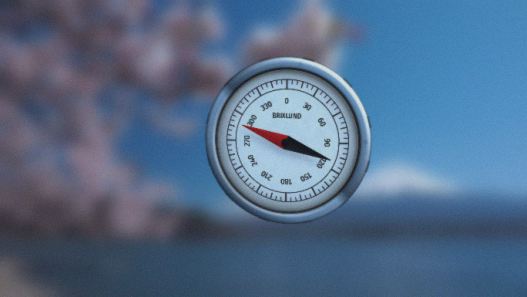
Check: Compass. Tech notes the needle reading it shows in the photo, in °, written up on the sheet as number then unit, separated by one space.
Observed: 290 °
